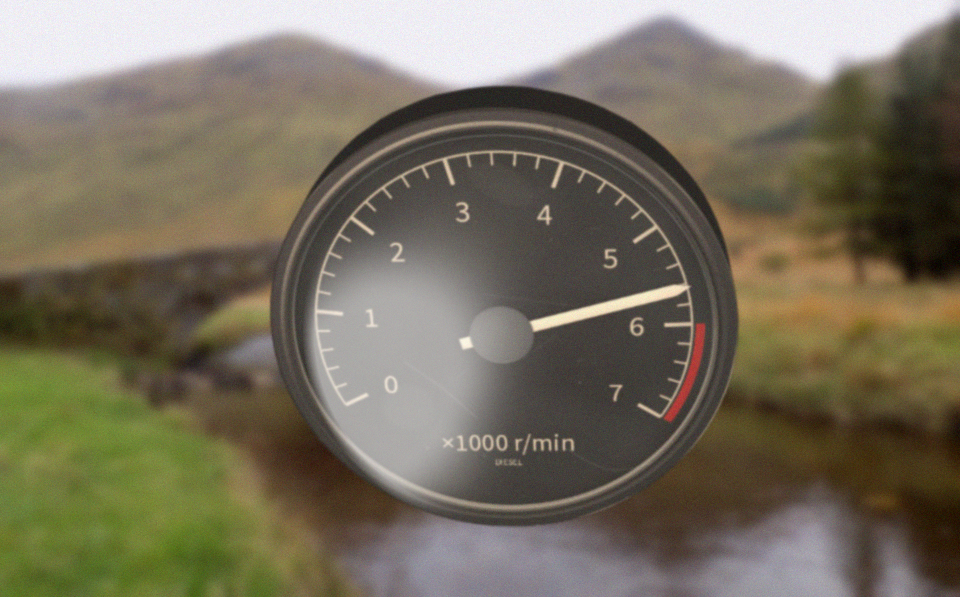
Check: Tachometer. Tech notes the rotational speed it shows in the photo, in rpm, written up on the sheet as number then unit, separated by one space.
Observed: 5600 rpm
